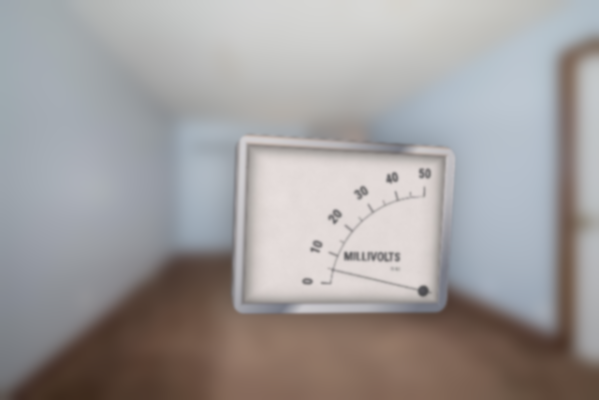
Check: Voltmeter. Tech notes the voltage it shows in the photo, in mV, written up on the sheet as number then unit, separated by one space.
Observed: 5 mV
